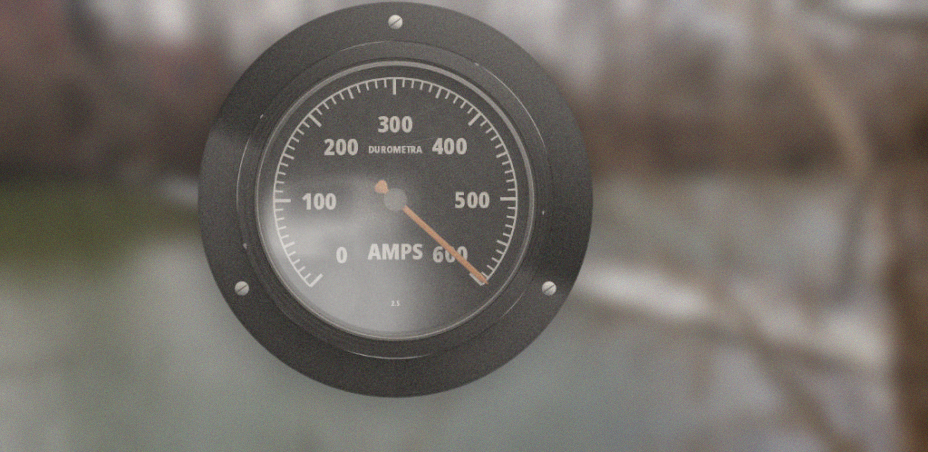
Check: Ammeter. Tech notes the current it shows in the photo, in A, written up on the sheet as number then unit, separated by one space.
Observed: 595 A
